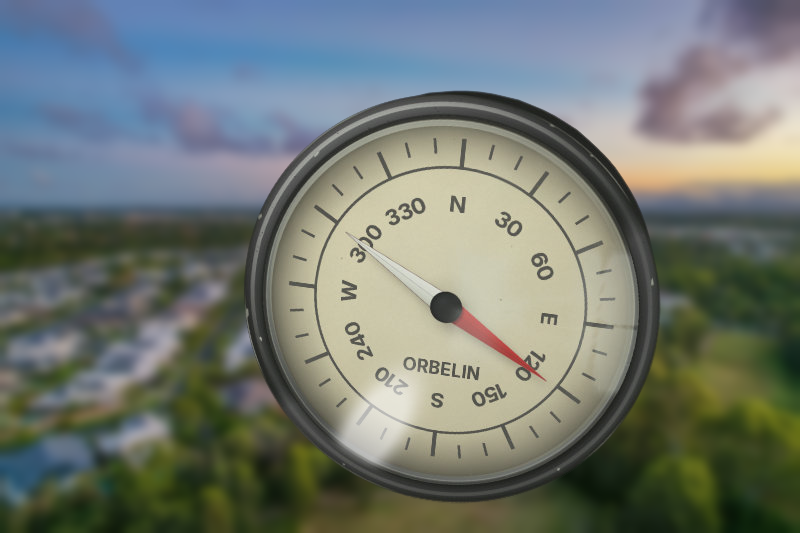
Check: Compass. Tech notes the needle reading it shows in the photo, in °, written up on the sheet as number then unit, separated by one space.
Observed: 120 °
